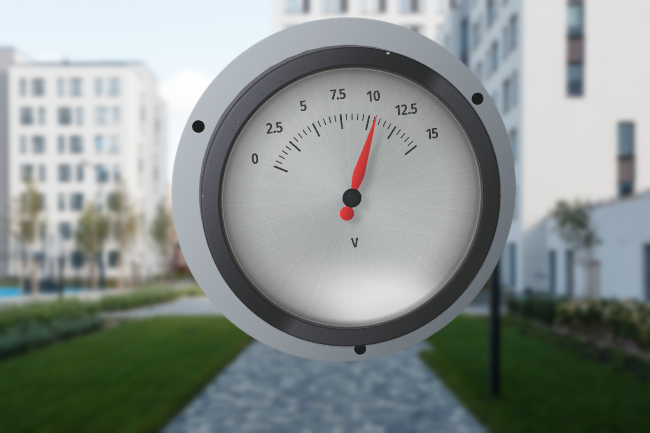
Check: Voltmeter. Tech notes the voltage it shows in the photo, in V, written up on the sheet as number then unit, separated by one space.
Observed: 10.5 V
